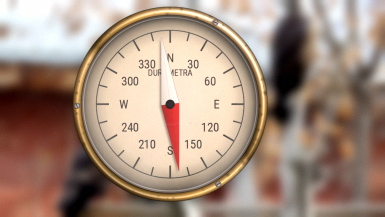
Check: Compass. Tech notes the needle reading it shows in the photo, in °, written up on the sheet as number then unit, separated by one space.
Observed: 172.5 °
